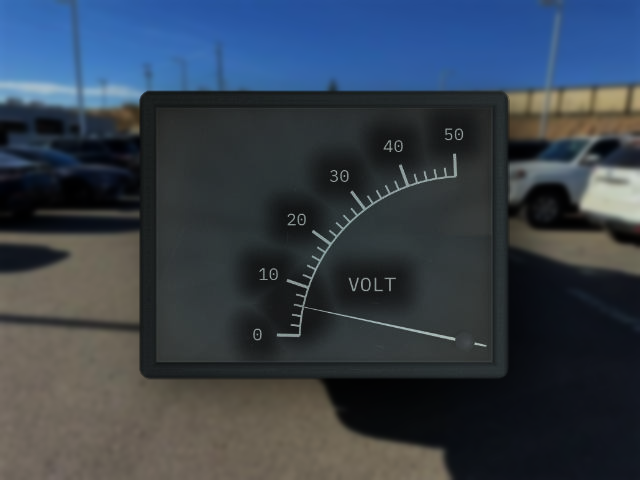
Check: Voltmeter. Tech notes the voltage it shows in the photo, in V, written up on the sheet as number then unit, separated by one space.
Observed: 6 V
